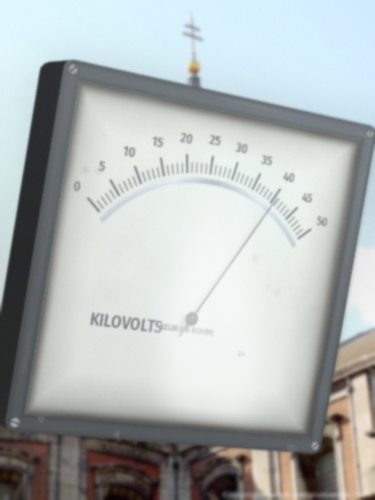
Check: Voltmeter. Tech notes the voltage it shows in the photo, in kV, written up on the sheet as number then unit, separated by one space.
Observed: 40 kV
